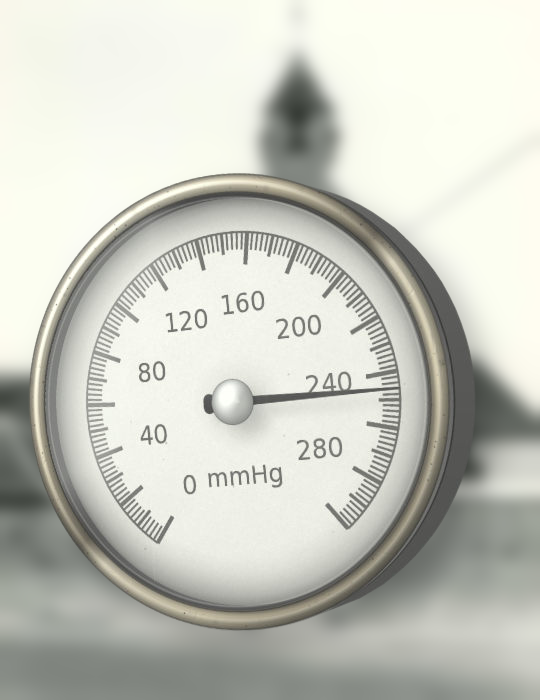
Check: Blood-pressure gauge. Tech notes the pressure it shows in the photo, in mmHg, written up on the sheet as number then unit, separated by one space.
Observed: 246 mmHg
